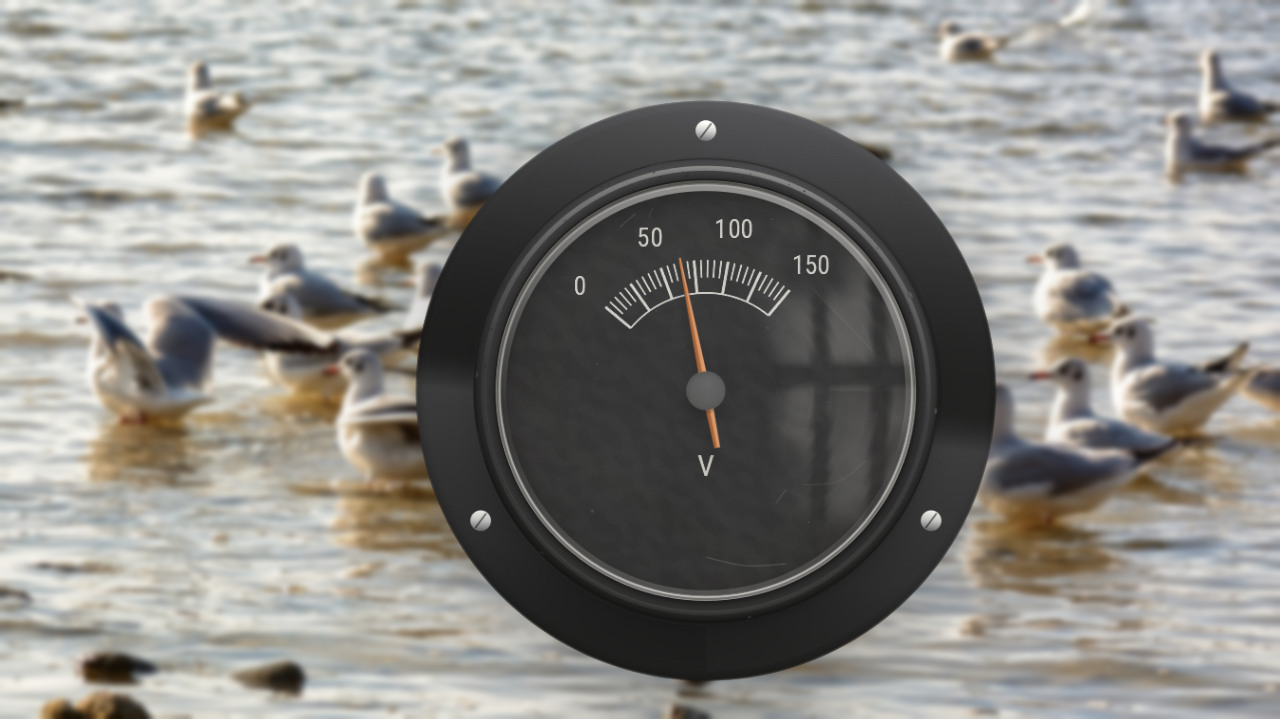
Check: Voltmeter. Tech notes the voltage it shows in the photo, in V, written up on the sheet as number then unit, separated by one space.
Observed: 65 V
